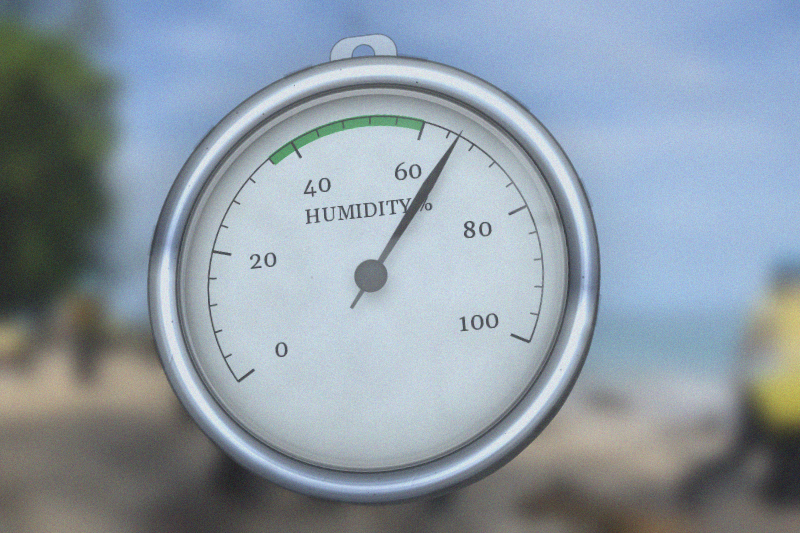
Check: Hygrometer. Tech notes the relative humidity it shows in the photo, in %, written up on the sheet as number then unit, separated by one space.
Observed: 66 %
